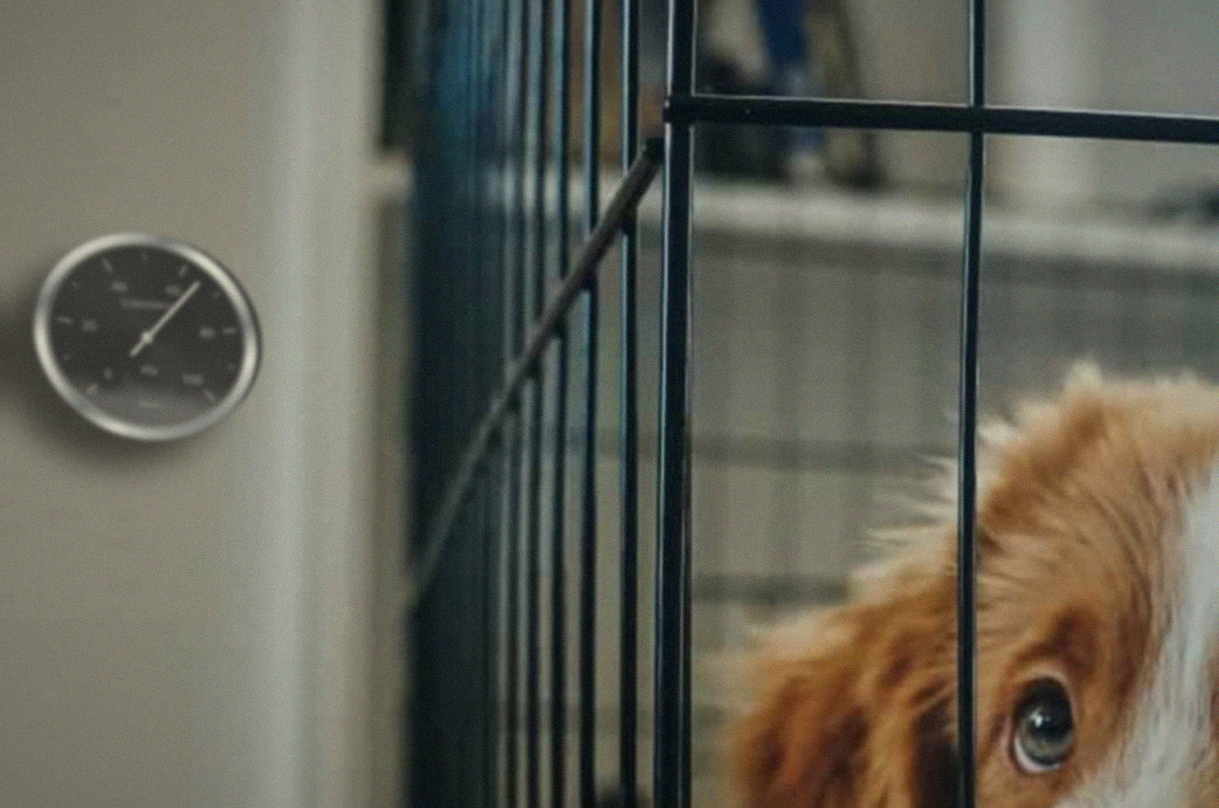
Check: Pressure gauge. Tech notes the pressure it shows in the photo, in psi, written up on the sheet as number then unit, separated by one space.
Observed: 65 psi
